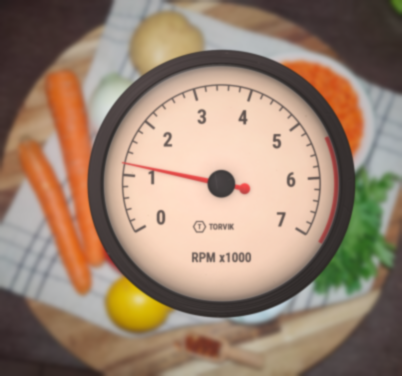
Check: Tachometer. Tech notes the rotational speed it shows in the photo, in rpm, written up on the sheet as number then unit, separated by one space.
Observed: 1200 rpm
